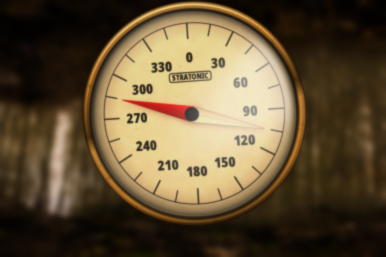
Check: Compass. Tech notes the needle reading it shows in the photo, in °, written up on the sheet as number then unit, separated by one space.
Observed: 285 °
